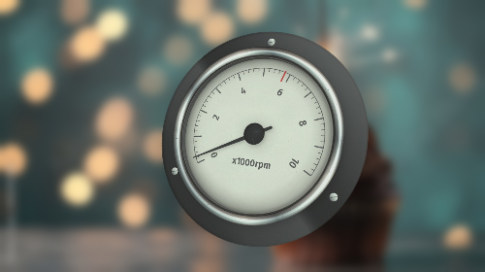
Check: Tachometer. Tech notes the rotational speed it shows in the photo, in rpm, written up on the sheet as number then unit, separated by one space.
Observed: 200 rpm
